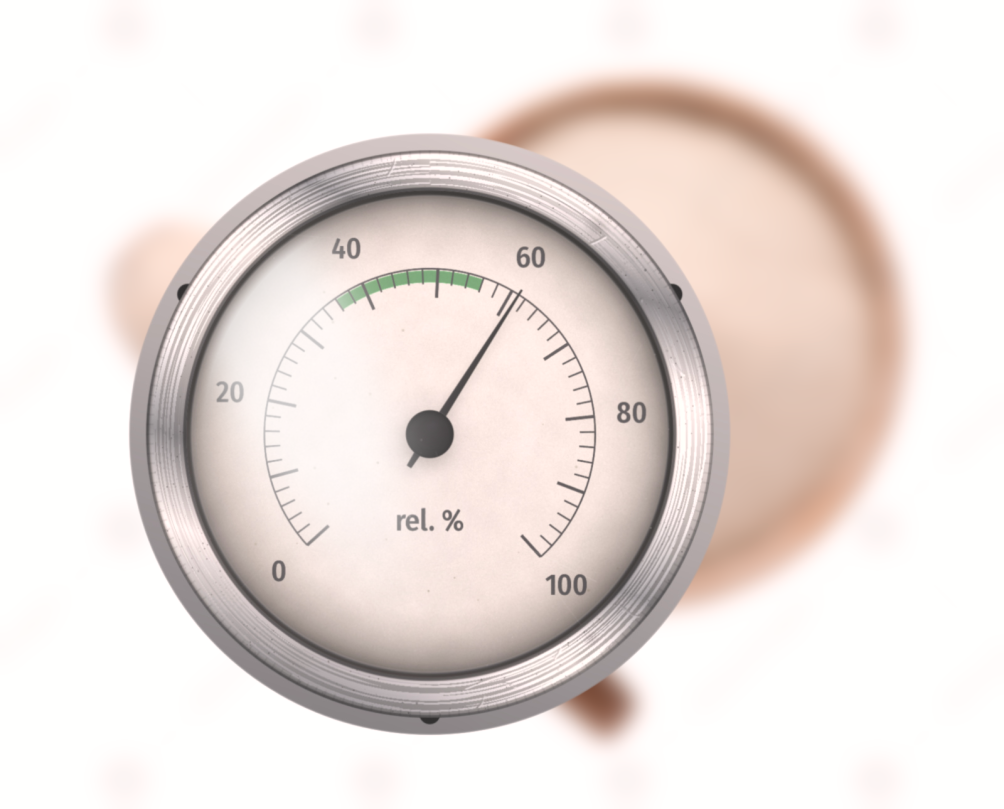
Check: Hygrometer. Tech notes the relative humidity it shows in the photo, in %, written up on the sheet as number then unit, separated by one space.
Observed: 61 %
